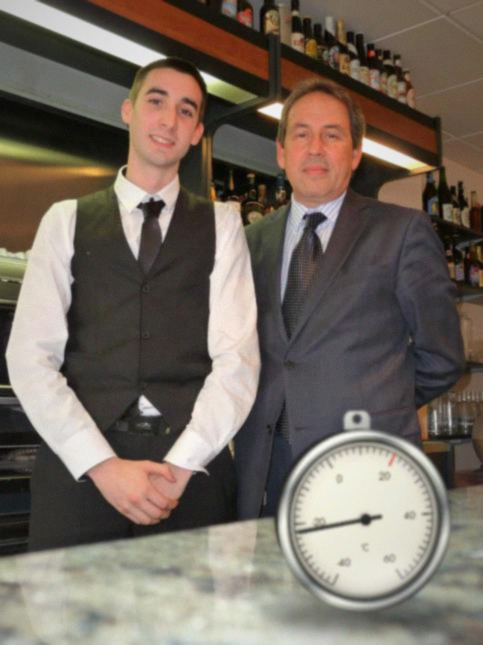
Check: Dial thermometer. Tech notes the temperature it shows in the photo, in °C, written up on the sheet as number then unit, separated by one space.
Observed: -22 °C
